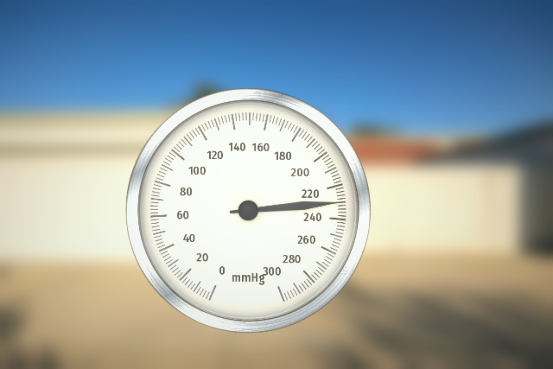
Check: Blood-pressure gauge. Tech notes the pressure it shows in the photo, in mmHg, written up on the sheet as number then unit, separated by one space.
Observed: 230 mmHg
